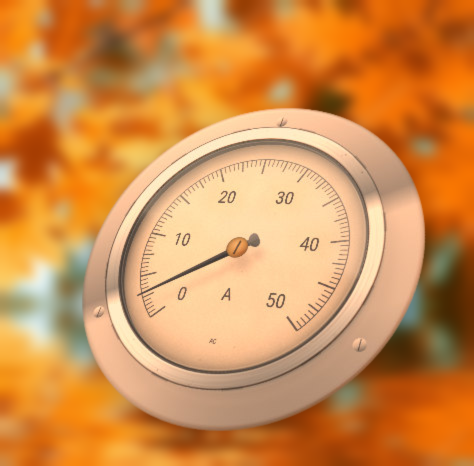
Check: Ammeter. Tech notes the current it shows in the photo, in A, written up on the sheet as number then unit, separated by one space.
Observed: 2.5 A
